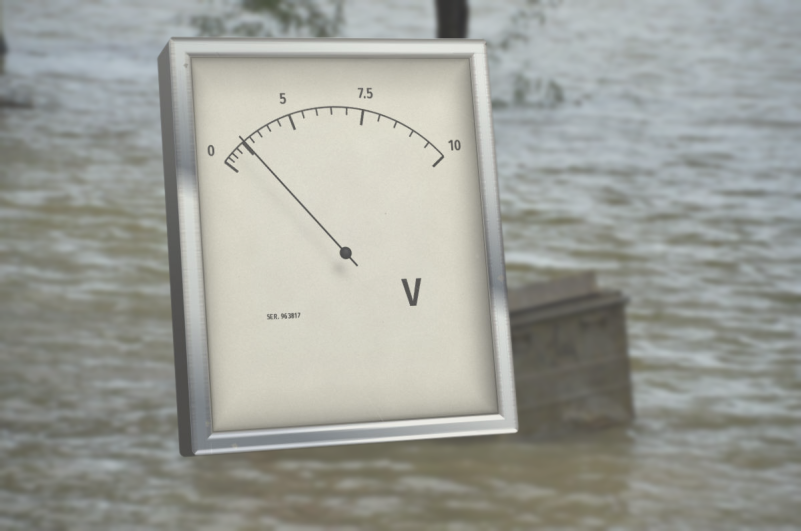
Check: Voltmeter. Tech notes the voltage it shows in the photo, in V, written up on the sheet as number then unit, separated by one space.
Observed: 2.5 V
